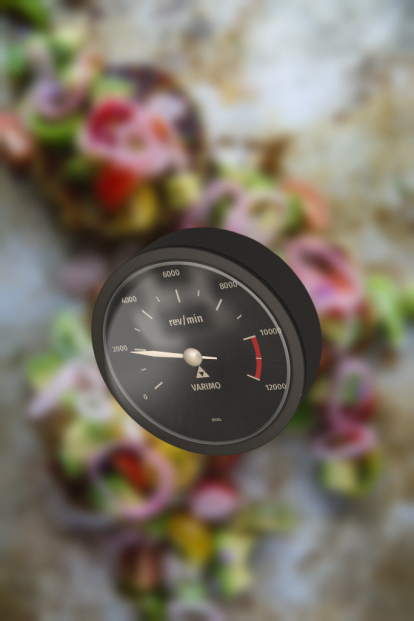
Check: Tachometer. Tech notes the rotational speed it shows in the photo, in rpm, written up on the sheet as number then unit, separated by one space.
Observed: 2000 rpm
